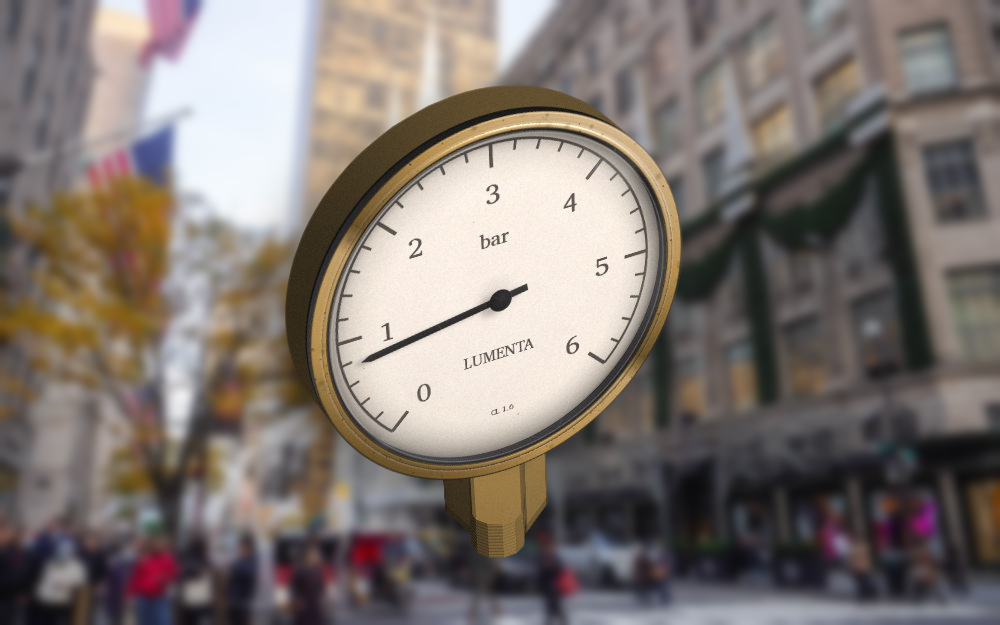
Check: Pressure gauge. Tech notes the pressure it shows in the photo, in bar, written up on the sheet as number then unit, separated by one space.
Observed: 0.8 bar
